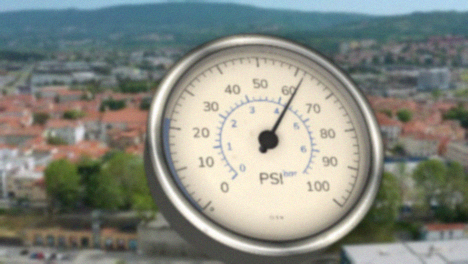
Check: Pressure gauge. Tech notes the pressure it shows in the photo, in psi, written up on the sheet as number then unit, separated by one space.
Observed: 62 psi
